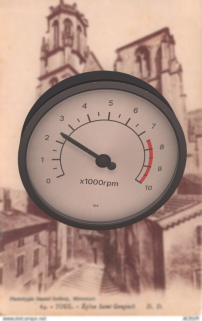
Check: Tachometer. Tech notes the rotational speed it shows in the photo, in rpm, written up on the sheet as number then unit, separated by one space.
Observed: 2500 rpm
